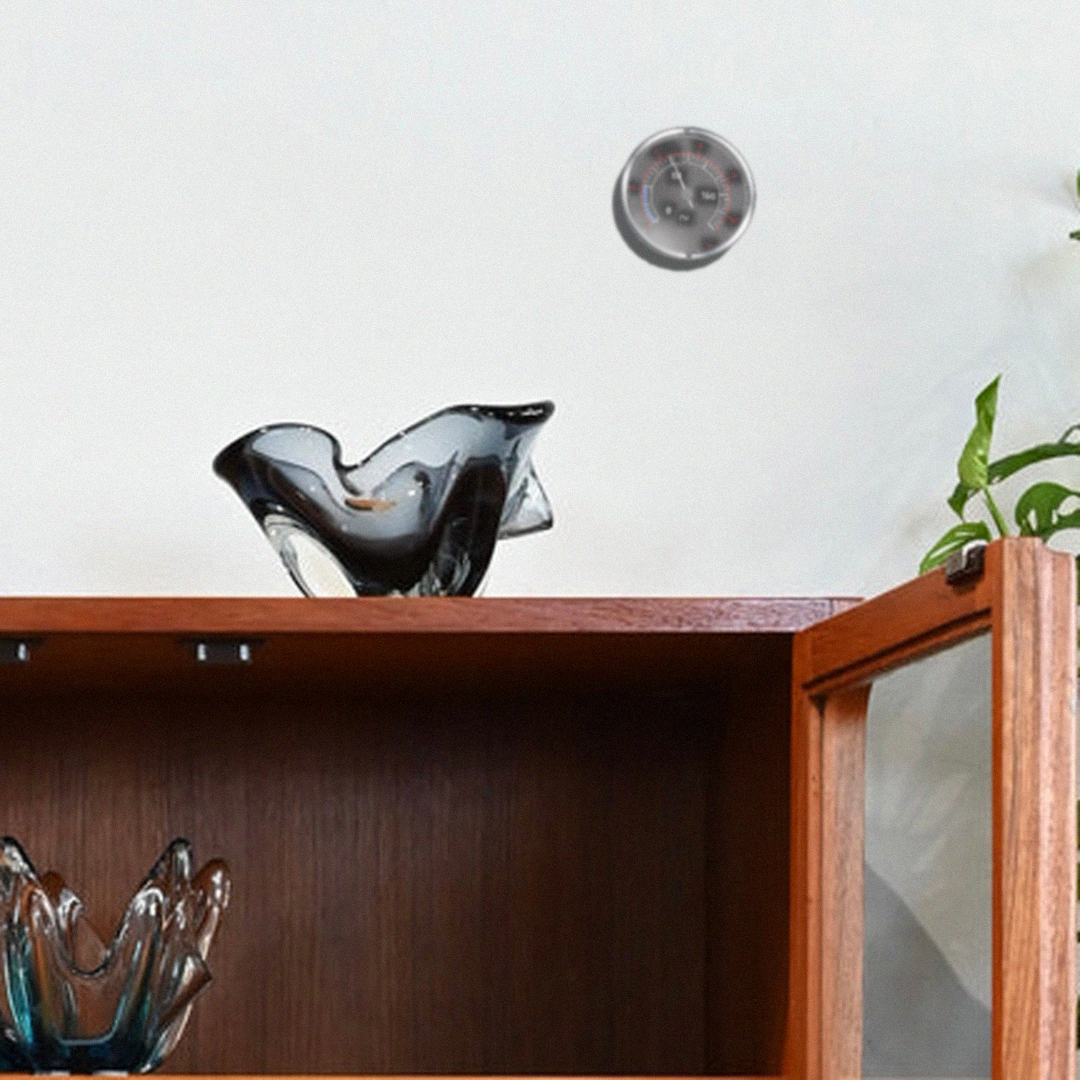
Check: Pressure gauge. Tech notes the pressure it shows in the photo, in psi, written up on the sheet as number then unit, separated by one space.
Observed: 80 psi
